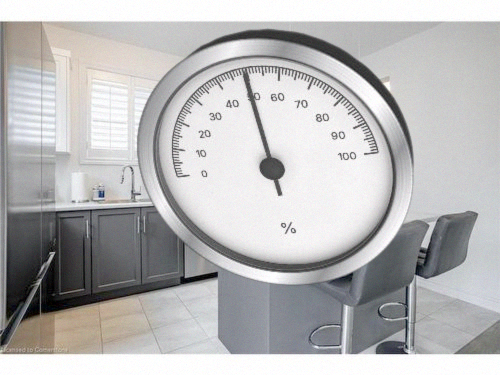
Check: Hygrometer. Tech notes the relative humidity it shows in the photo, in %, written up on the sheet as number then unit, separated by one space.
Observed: 50 %
